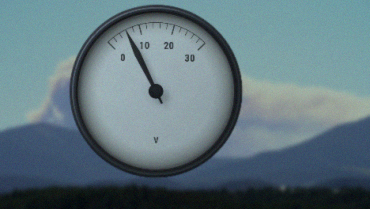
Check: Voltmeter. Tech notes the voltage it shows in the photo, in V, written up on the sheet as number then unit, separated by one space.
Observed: 6 V
